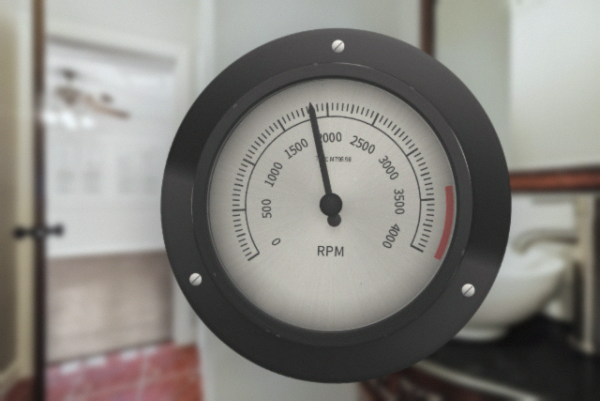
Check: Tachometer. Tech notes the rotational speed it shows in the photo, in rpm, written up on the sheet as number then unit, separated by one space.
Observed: 1850 rpm
